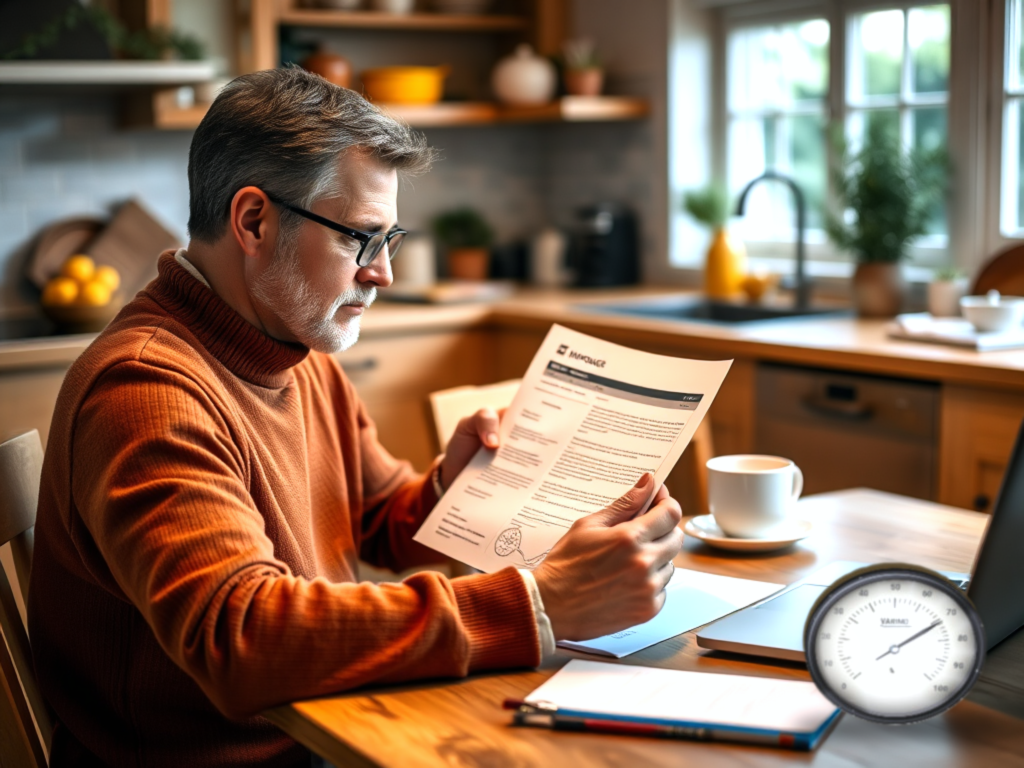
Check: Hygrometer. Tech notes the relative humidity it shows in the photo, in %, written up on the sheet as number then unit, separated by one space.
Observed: 70 %
